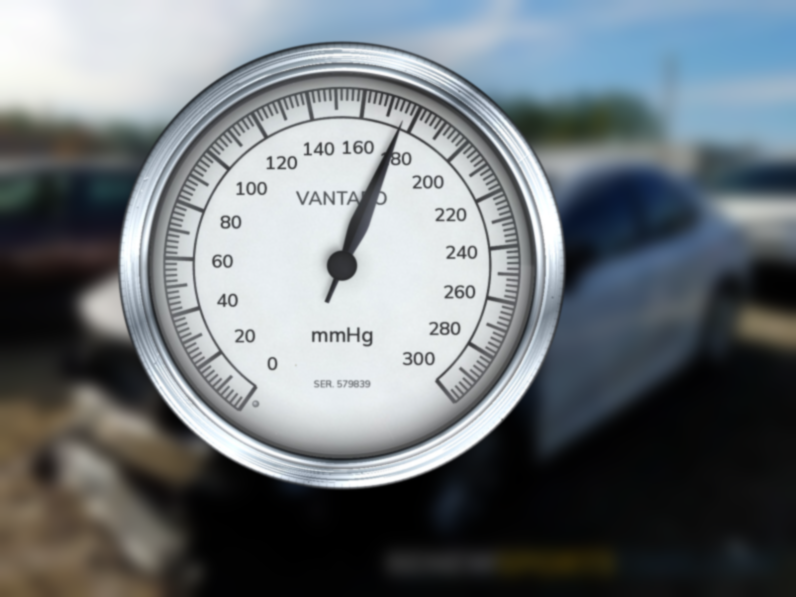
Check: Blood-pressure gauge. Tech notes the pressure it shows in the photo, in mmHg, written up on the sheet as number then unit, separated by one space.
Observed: 176 mmHg
